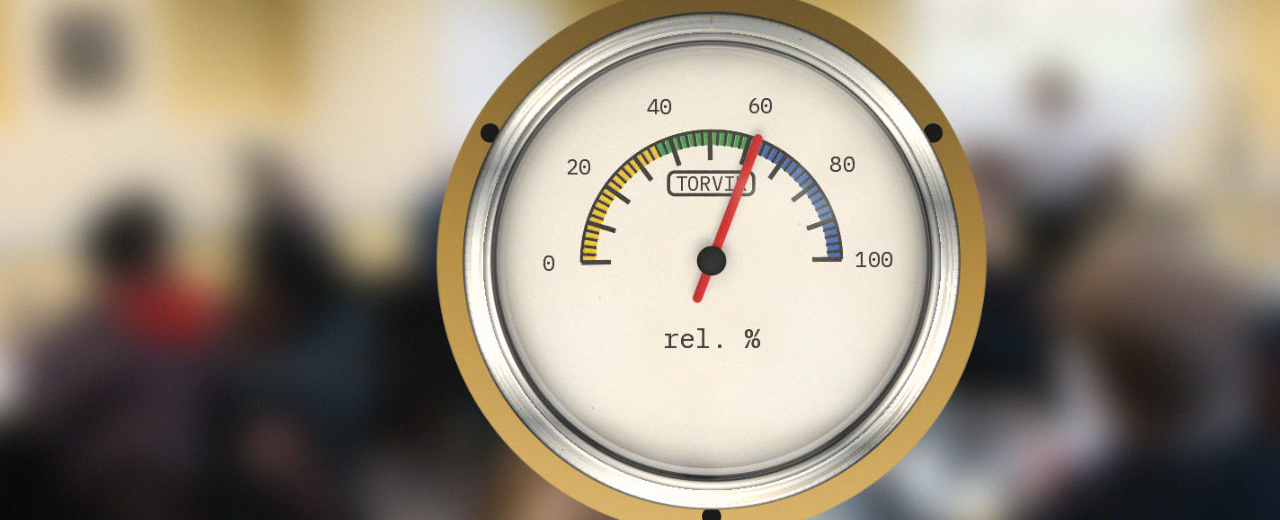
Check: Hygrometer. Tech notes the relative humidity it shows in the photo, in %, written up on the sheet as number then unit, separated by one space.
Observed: 62 %
